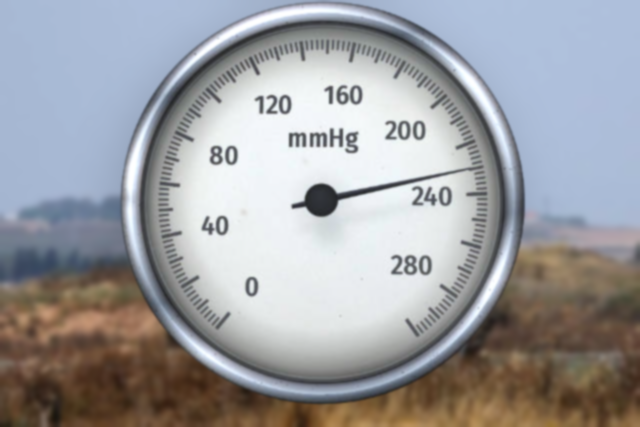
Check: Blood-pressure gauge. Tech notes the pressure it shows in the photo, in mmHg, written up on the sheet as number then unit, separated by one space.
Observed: 230 mmHg
